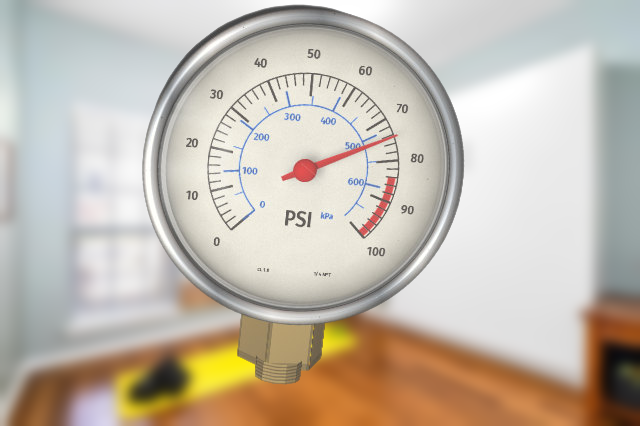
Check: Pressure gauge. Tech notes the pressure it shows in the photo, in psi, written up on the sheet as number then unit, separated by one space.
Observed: 74 psi
